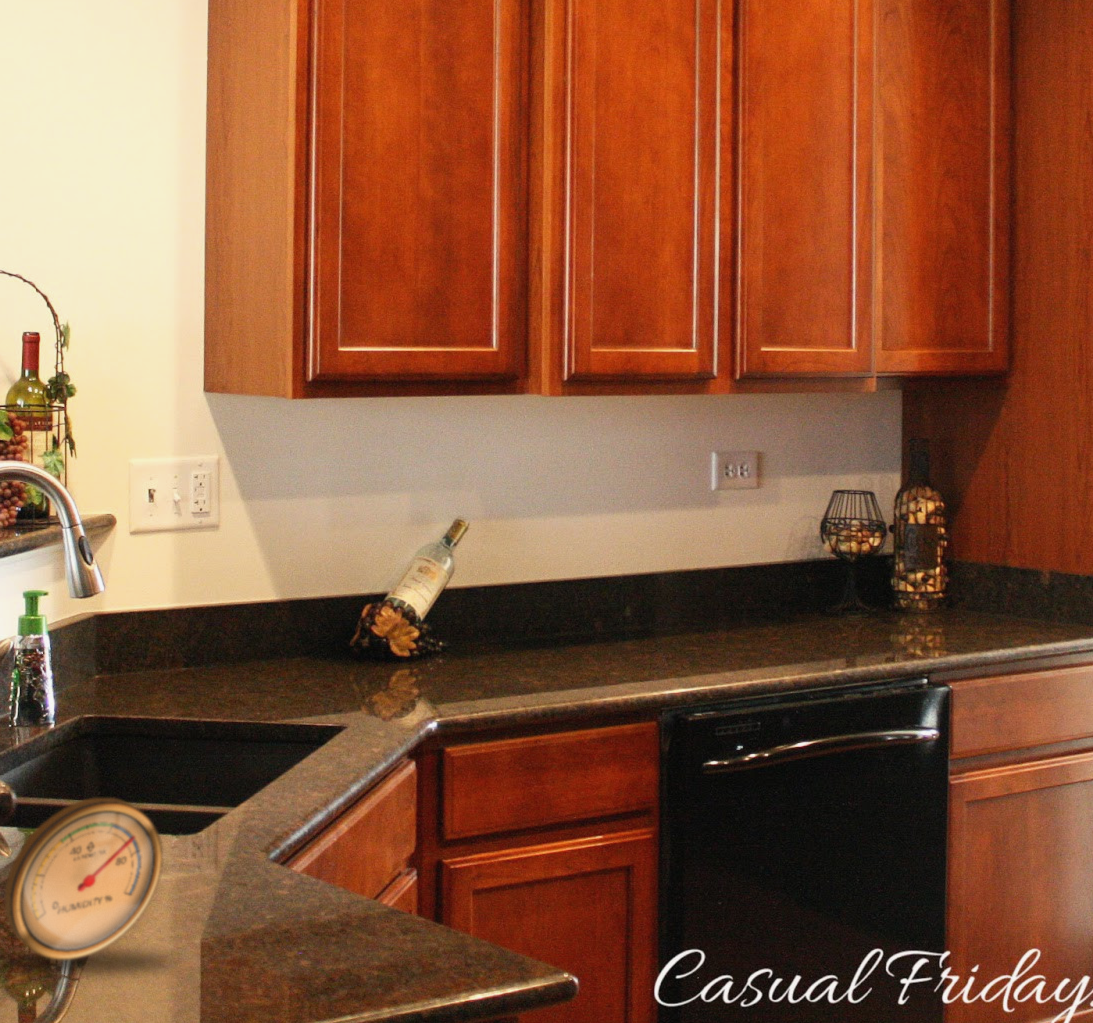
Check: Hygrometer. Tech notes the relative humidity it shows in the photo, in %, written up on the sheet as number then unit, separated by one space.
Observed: 72 %
